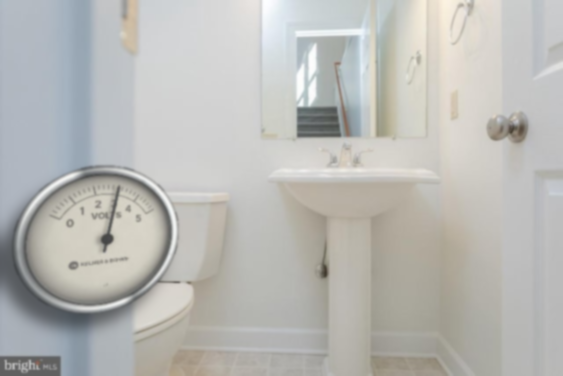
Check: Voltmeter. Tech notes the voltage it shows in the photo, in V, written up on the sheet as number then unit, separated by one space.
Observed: 3 V
